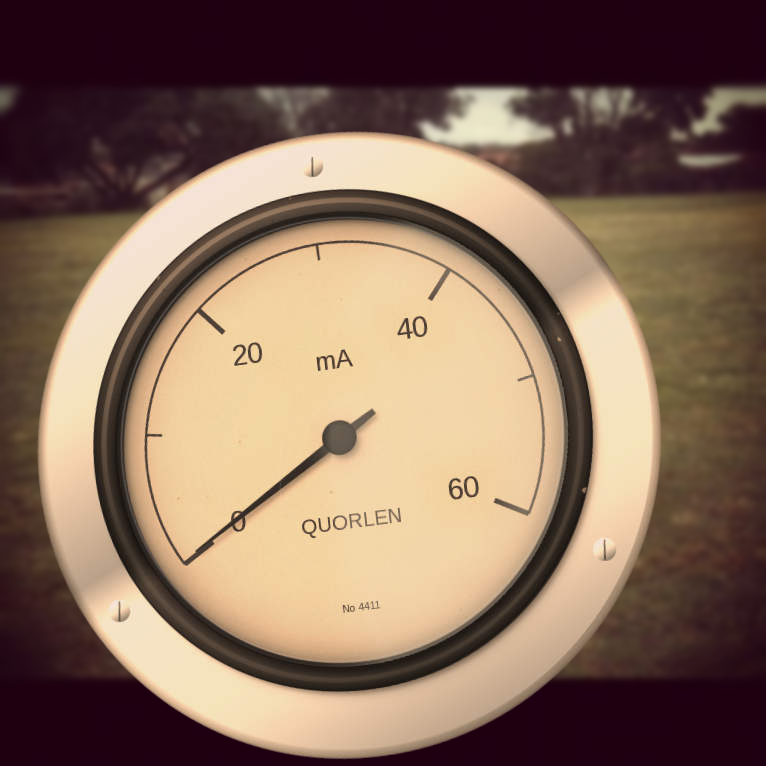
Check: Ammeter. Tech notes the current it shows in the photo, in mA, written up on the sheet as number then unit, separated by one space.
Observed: 0 mA
